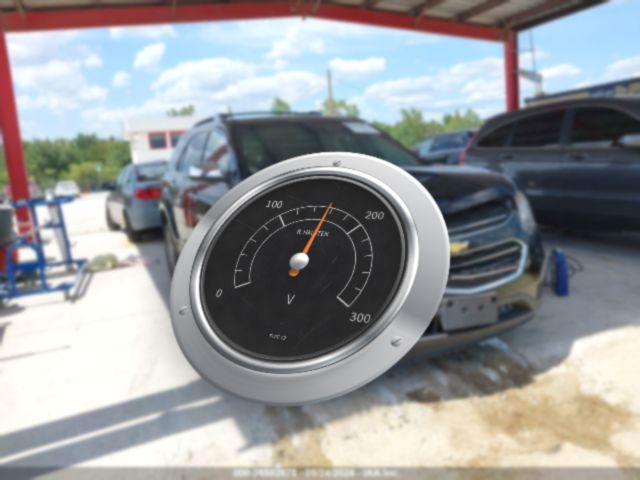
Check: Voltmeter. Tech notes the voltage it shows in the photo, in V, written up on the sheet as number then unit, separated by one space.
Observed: 160 V
